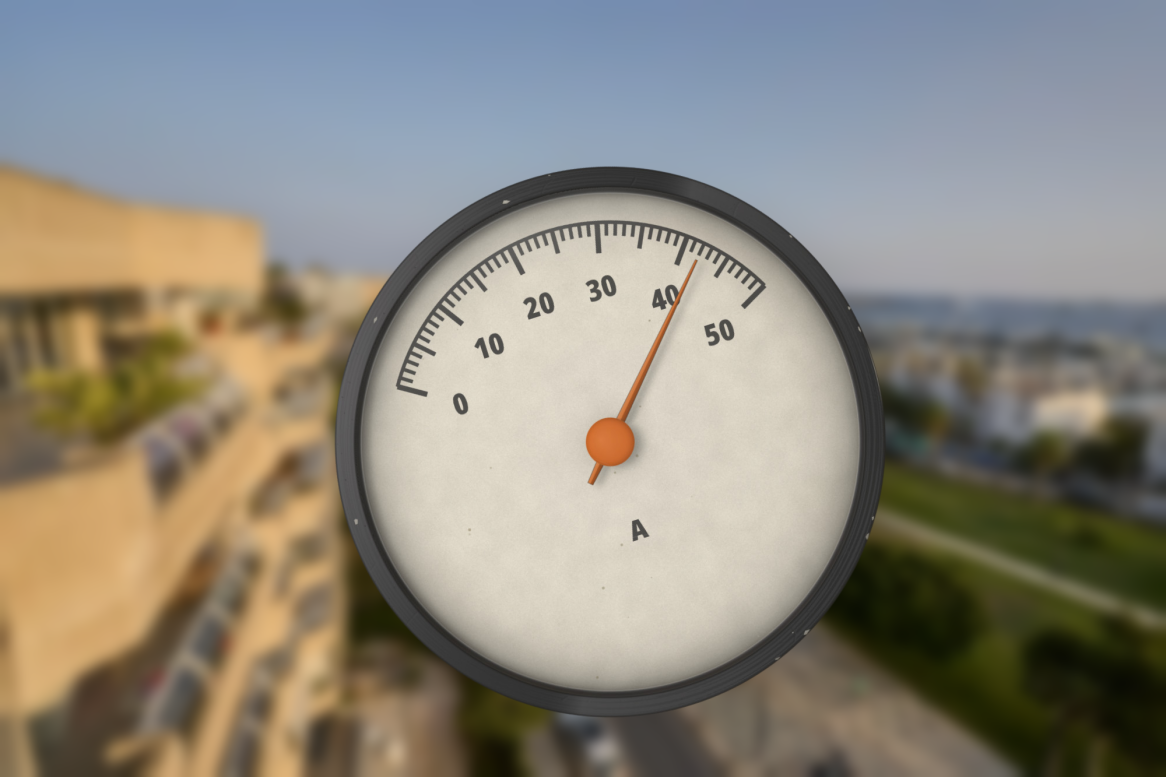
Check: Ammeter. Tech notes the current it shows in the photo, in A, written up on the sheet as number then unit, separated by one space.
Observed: 42 A
